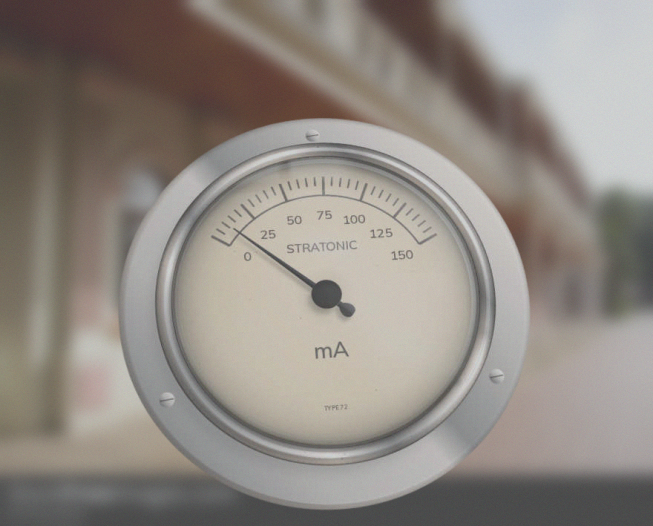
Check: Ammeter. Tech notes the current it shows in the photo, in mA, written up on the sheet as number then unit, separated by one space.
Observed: 10 mA
